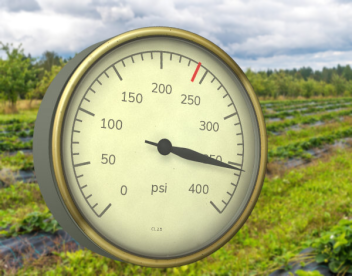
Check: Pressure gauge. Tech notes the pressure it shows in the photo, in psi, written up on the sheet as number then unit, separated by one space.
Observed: 355 psi
